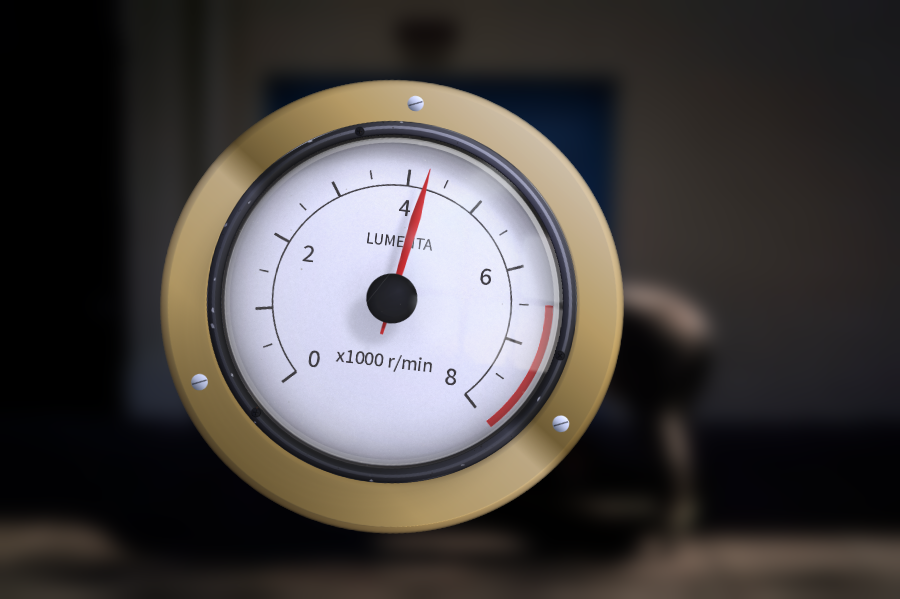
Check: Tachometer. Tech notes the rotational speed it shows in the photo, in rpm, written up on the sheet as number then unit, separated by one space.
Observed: 4250 rpm
